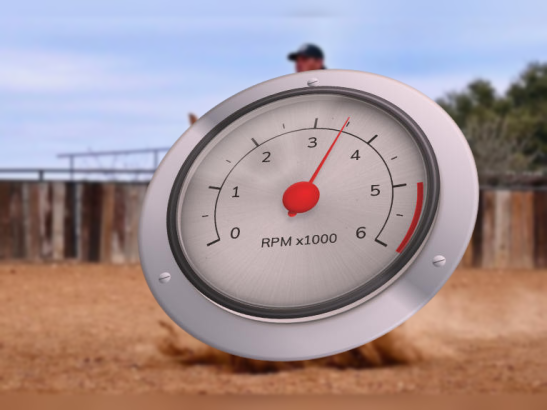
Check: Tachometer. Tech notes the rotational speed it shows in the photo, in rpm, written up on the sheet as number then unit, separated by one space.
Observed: 3500 rpm
